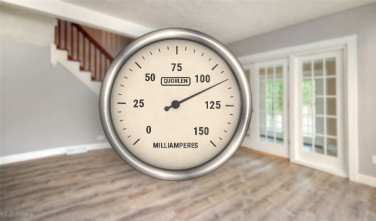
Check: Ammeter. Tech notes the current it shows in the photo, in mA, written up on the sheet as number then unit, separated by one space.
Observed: 110 mA
